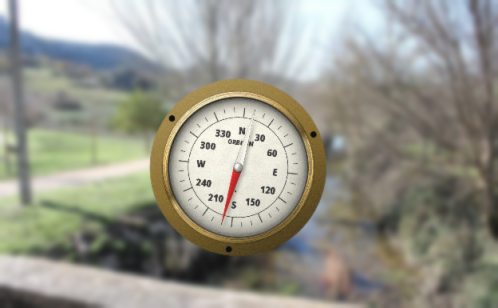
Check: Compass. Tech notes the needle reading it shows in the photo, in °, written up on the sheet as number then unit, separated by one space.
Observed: 190 °
